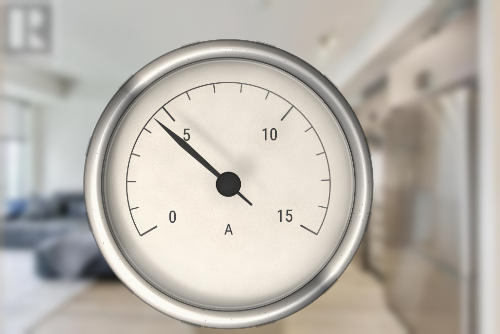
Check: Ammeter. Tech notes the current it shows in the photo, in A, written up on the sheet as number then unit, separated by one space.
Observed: 4.5 A
